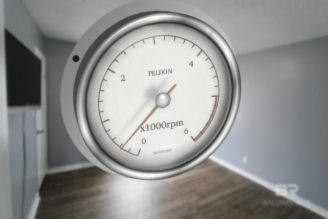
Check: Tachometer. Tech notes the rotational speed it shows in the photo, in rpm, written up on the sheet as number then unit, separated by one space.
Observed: 400 rpm
